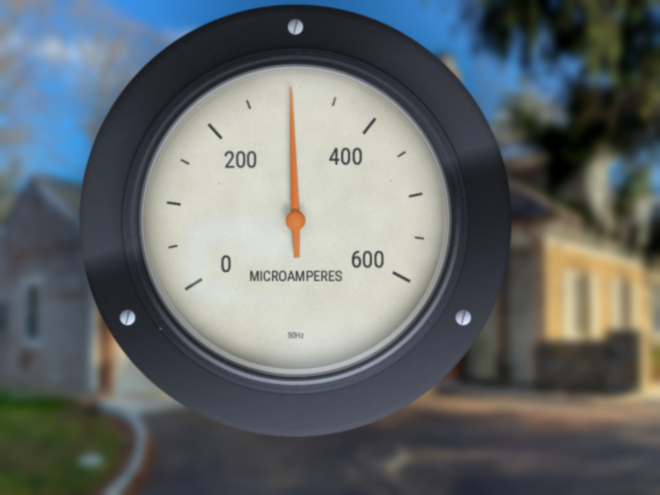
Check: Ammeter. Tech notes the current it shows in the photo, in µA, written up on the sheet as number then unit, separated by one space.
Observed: 300 µA
